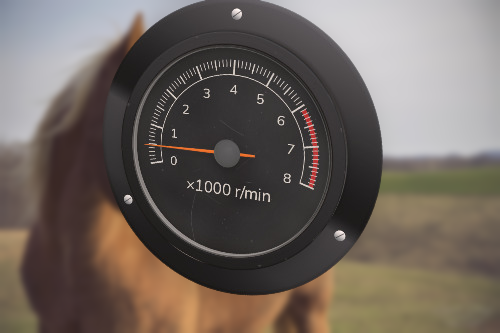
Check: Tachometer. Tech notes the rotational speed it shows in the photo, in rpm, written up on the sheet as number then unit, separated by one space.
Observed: 500 rpm
